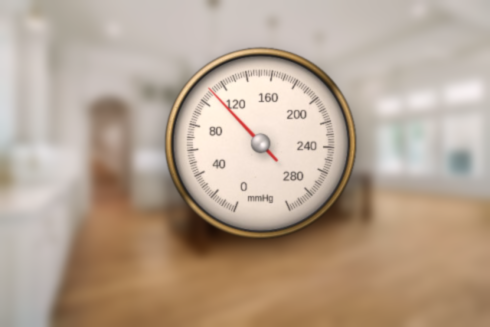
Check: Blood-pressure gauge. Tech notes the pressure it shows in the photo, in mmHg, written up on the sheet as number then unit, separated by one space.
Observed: 110 mmHg
